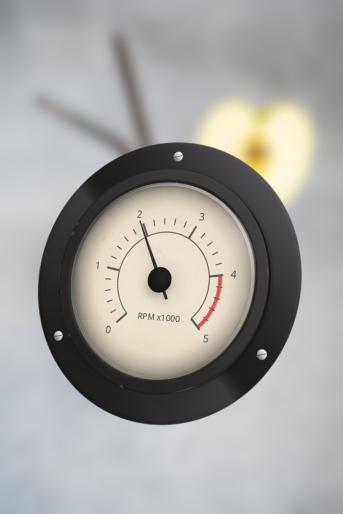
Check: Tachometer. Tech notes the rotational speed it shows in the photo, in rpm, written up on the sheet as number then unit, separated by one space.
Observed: 2000 rpm
